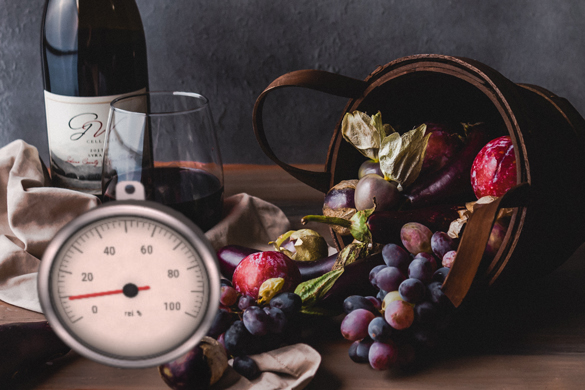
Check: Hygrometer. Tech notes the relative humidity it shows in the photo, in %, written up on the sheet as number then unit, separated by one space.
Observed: 10 %
